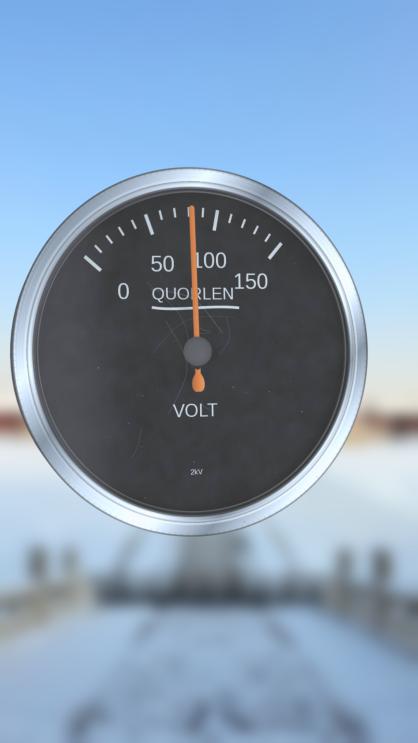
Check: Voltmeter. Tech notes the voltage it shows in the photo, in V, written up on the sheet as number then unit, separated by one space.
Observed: 80 V
